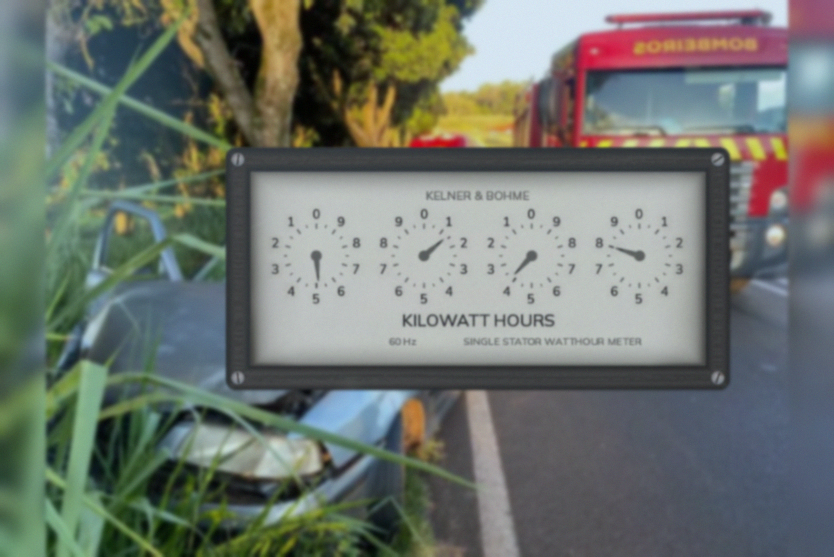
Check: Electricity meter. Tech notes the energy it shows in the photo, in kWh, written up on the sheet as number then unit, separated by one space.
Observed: 5138 kWh
